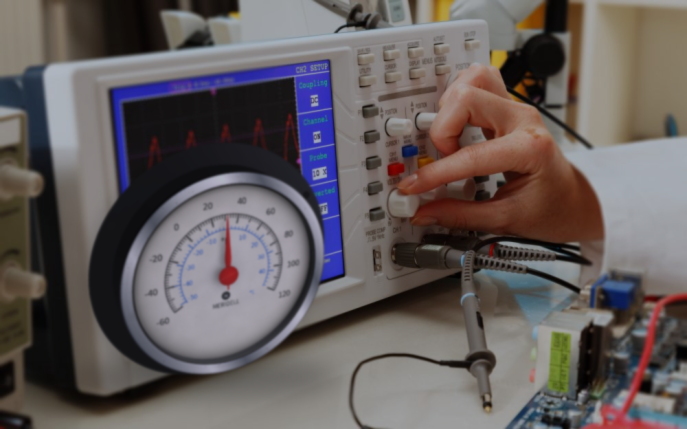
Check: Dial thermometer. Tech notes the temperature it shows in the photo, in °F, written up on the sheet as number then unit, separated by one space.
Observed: 30 °F
